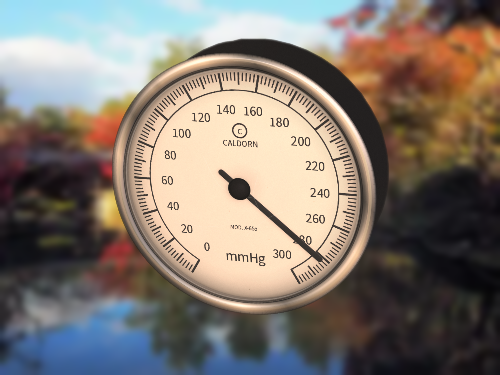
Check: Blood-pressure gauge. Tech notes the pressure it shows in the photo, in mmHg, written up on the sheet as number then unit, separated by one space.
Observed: 280 mmHg
